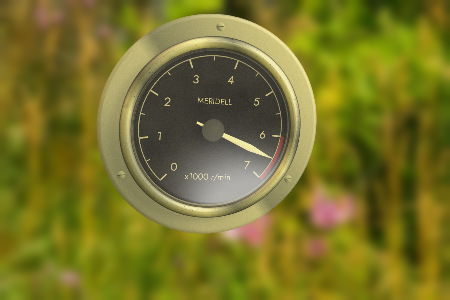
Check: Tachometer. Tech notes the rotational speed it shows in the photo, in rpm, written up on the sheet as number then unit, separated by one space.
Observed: 6500 rpm
